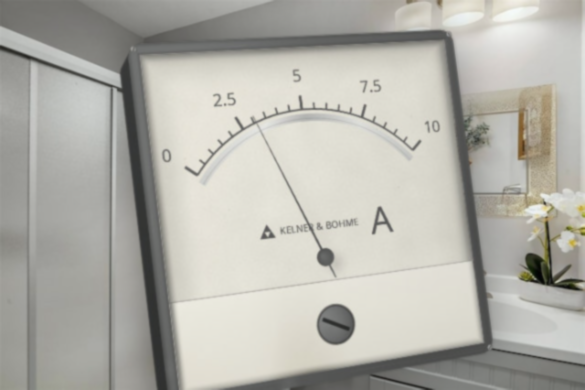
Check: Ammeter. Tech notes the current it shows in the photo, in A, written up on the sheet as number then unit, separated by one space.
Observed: 3 A
